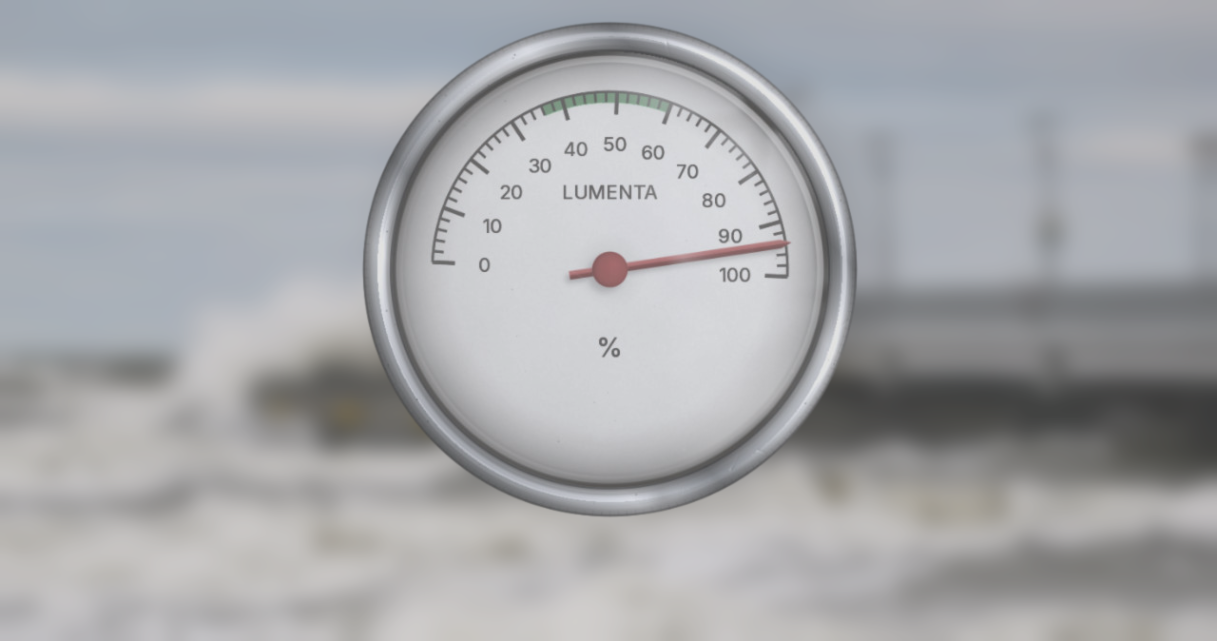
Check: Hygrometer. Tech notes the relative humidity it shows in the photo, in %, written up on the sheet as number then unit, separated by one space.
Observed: 94 %
